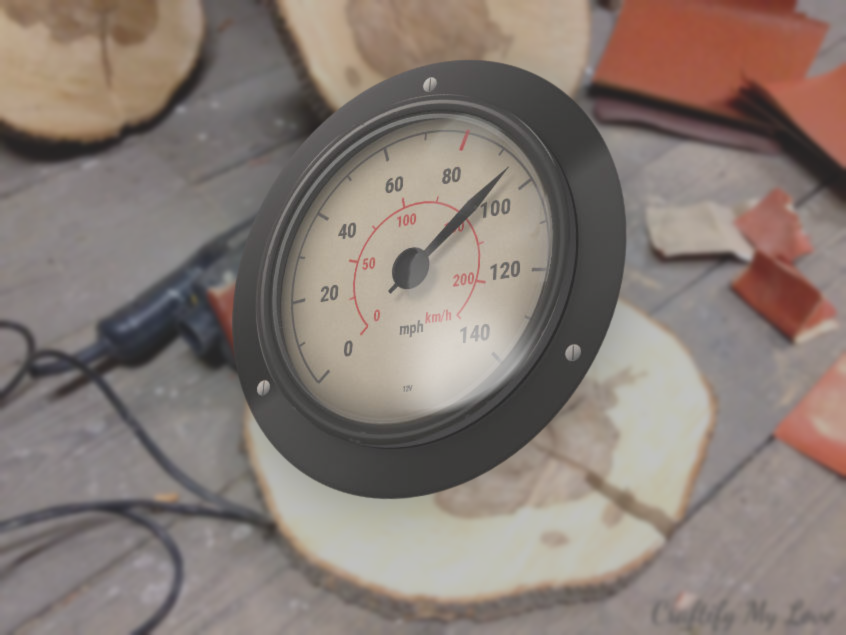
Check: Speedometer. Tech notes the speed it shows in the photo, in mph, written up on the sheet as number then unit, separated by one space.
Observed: 95 mph
